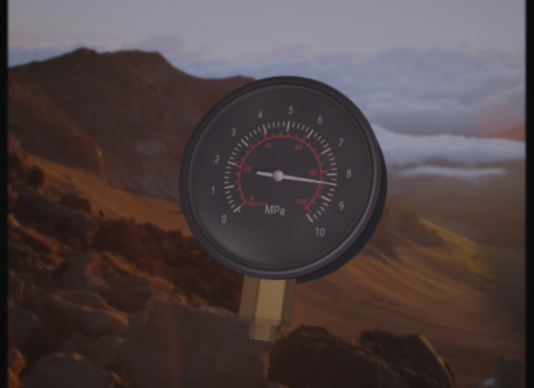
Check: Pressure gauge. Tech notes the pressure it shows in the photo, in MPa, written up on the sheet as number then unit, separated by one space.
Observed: 8.4 MPa
